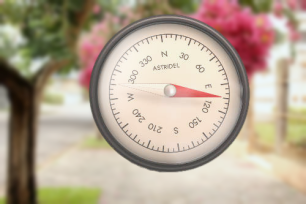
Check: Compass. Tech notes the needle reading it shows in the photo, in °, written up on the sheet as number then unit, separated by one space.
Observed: 105 °
